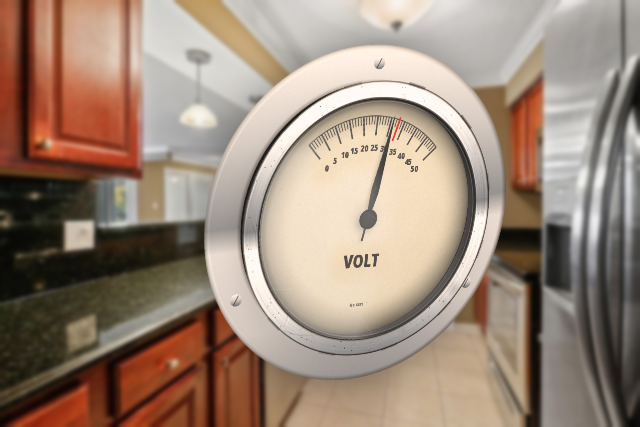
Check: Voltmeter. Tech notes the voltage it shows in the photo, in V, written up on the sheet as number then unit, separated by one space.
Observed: 30 V
